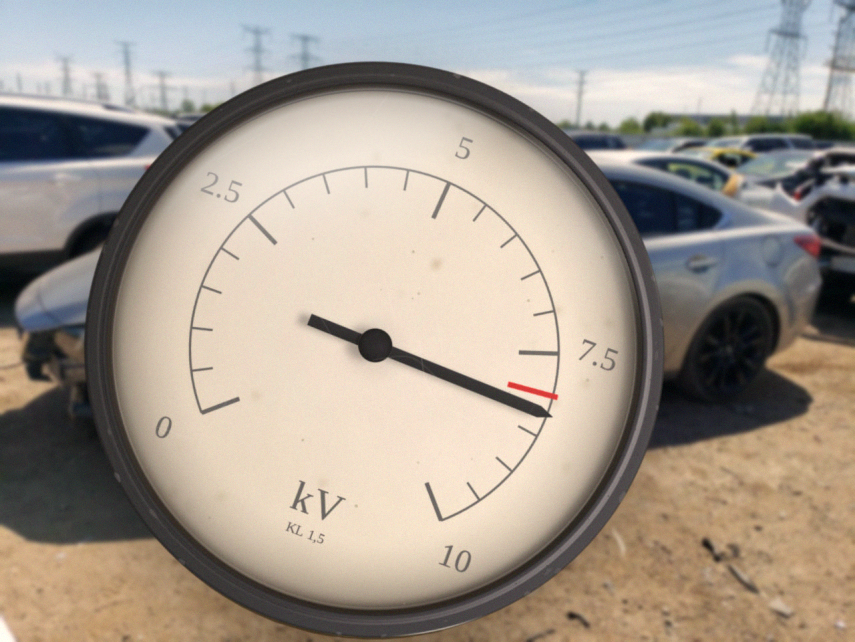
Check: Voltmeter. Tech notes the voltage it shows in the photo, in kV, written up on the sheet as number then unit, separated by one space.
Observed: 8.25 kV
